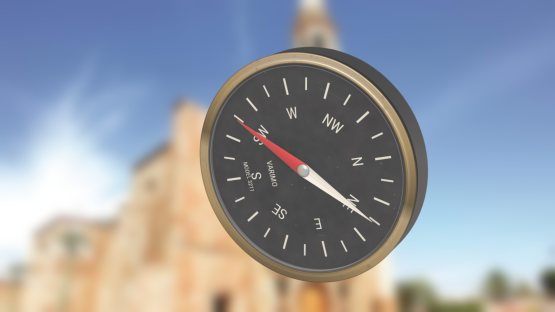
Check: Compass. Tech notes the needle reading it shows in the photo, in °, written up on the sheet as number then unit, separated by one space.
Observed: 225 °
